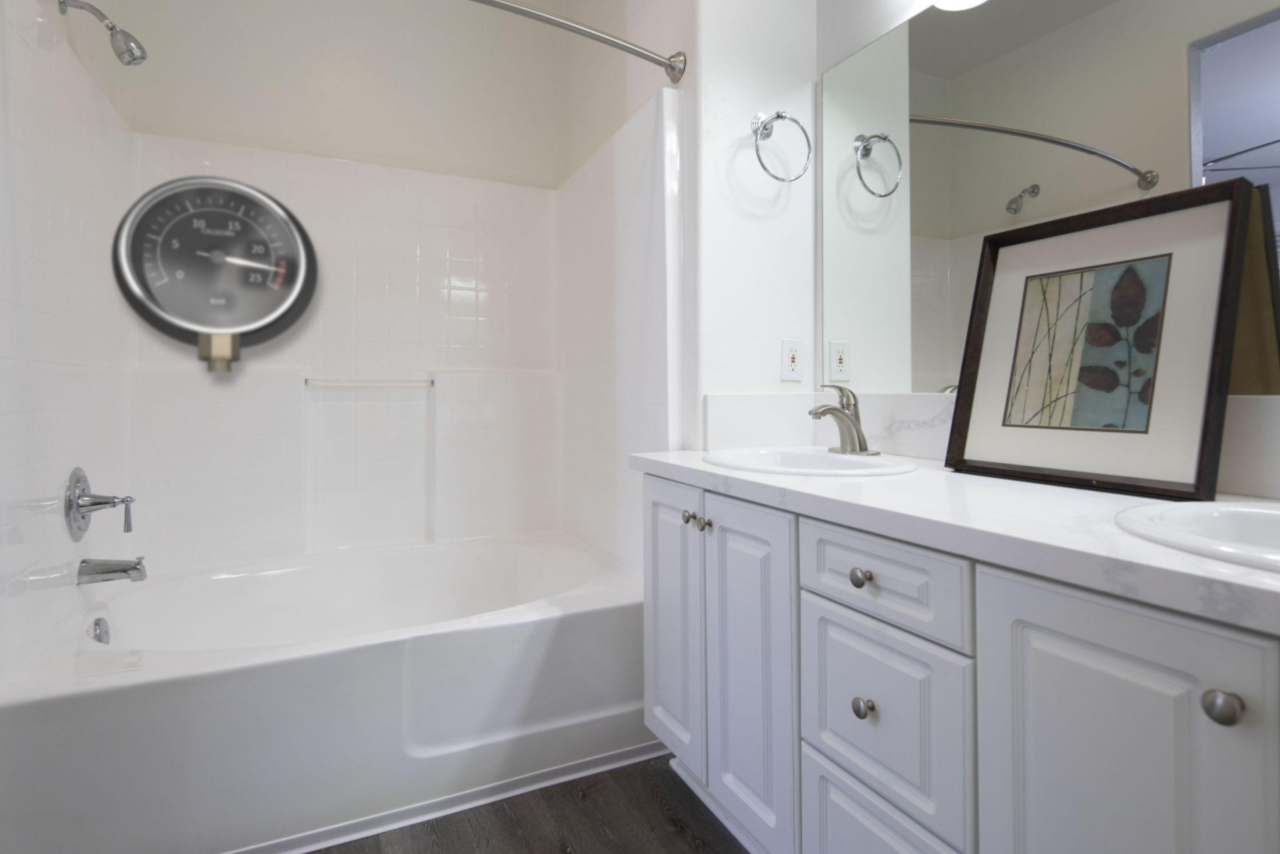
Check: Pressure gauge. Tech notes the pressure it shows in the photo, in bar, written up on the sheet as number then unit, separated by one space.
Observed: 23 bar
